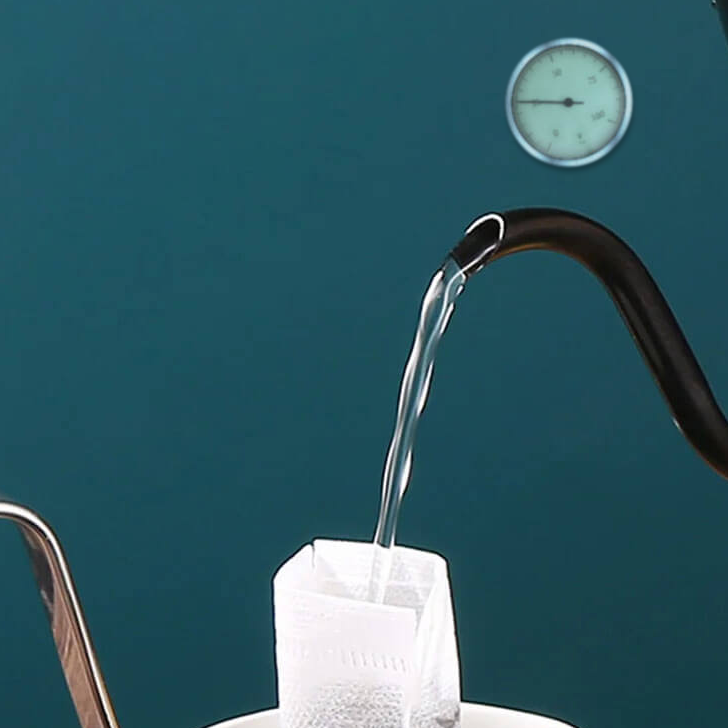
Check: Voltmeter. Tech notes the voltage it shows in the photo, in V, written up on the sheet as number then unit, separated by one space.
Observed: 25 V
